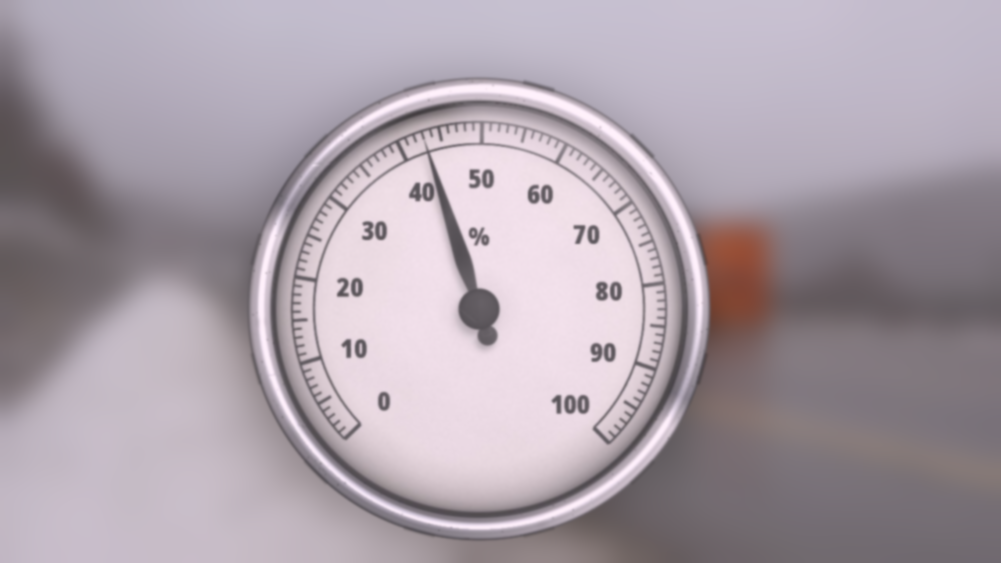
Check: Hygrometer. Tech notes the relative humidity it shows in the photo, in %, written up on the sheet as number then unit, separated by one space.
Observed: 43 %
